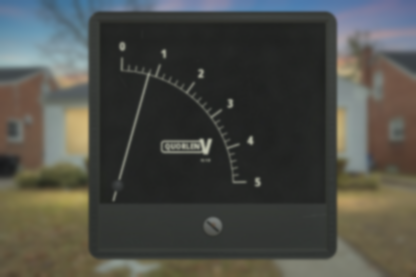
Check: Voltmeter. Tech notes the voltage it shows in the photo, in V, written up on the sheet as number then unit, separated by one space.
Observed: 0.8 V
